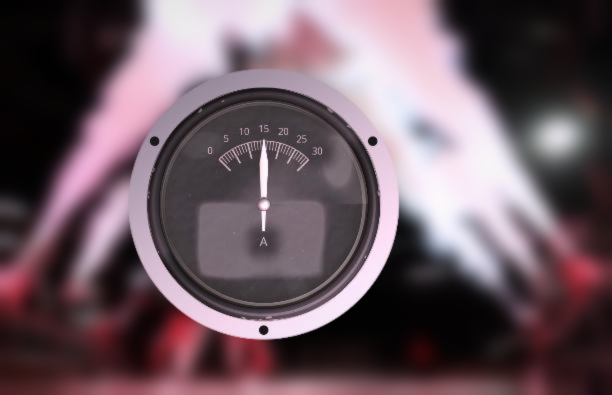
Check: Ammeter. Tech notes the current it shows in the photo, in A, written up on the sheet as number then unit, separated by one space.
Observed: 15 A
